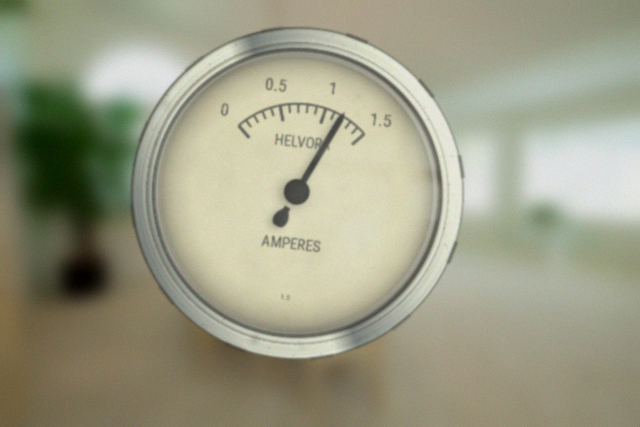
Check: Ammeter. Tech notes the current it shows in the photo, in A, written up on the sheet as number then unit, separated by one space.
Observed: 1.2 A
